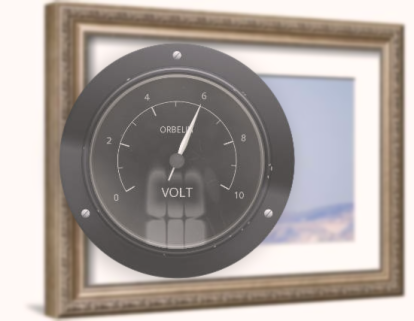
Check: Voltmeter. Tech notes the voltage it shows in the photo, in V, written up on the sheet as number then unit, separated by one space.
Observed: 6 V
